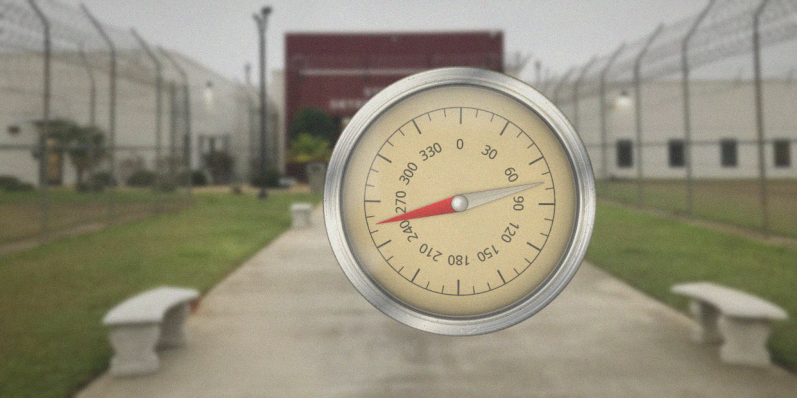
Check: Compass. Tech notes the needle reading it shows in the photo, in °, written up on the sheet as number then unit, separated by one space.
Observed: 255 °
